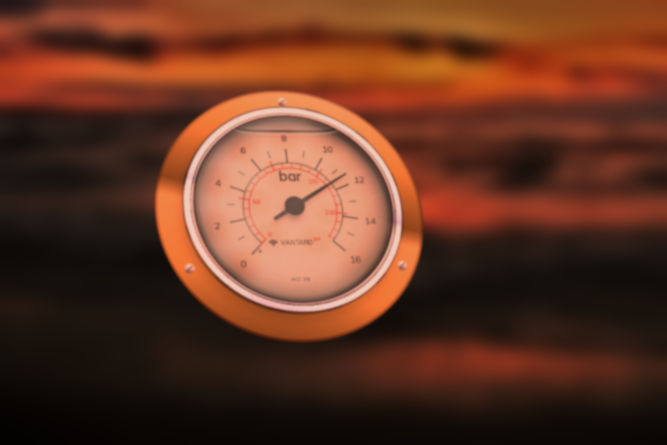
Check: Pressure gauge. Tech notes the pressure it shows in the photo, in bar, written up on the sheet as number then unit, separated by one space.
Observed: 11.5 bar
